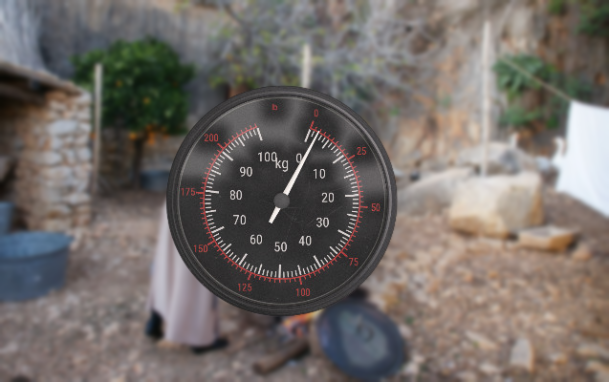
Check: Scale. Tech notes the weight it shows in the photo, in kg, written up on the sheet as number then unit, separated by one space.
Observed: 2 kg
